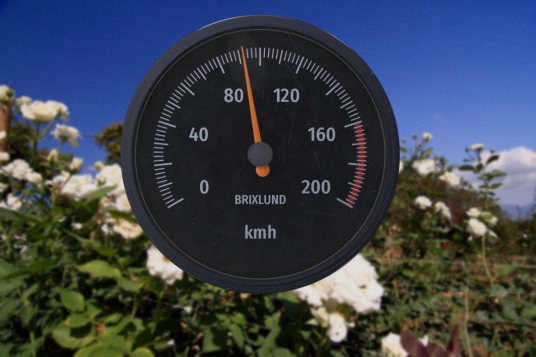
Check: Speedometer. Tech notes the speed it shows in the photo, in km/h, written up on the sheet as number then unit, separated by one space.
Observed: 92 km/h
